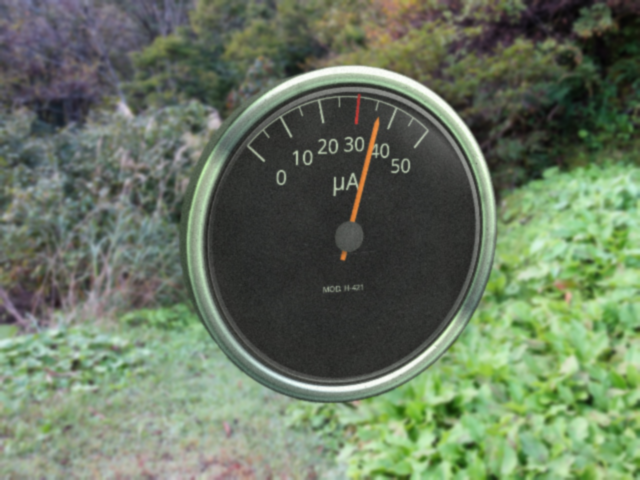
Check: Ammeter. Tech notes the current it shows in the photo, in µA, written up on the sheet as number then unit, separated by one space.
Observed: 35 µA
